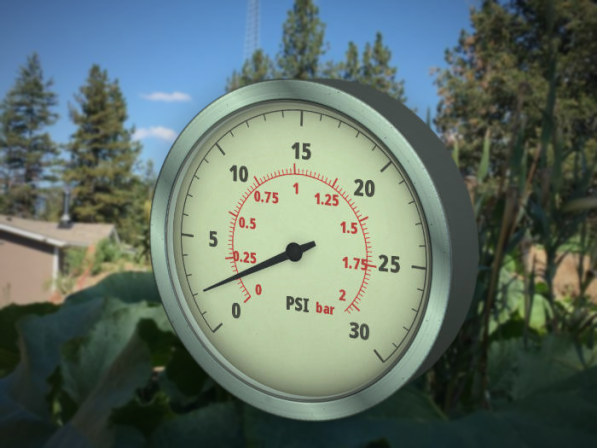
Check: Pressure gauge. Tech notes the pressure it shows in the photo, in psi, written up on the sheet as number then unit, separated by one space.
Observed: 2 psi
